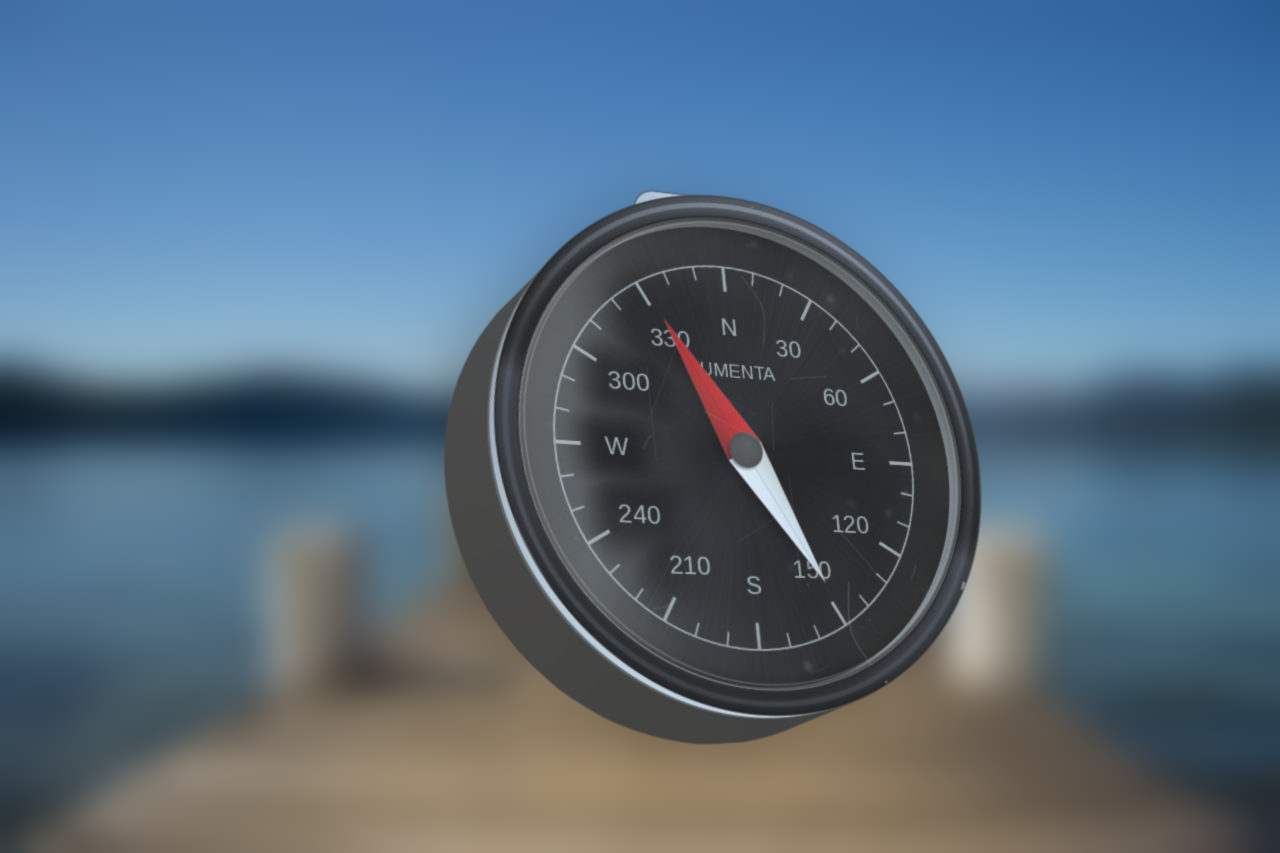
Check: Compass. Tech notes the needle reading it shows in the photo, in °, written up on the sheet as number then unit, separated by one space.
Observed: 330 °
